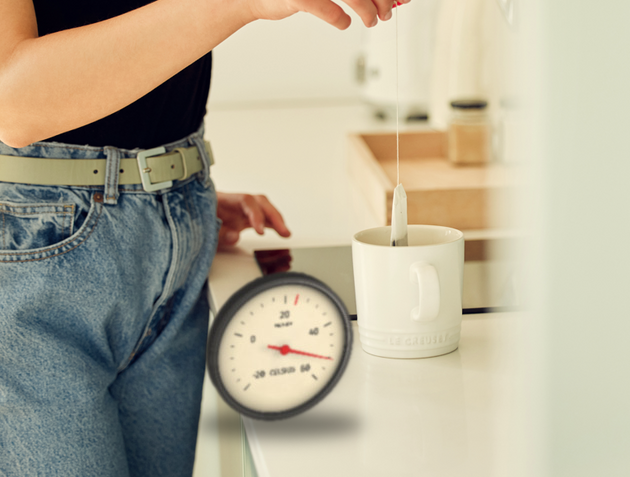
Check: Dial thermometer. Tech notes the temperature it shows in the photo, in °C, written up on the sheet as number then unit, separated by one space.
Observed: 52 °C
